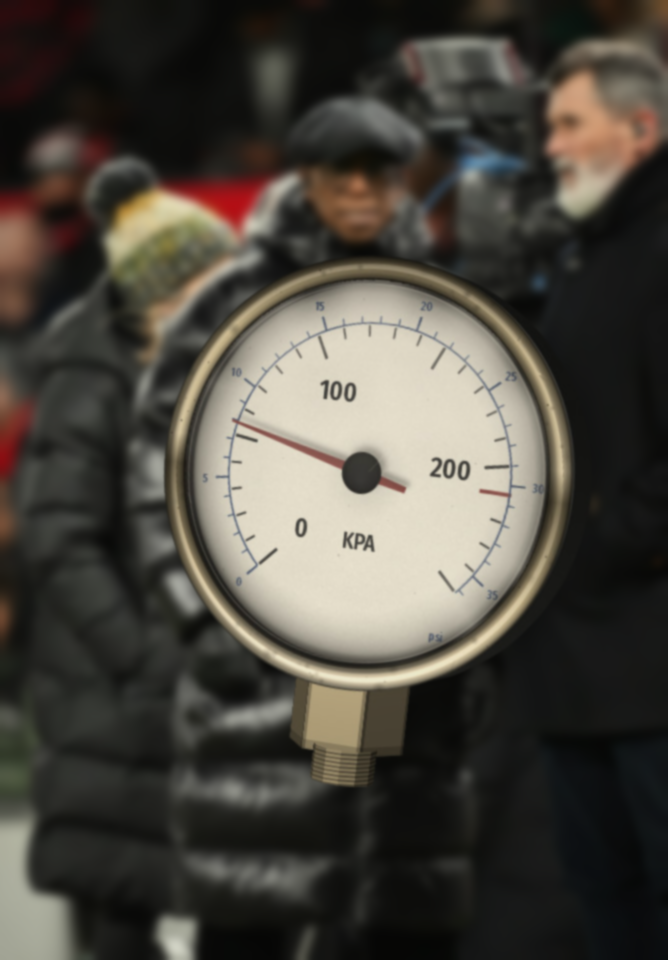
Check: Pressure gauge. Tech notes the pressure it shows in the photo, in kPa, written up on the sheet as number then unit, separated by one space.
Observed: 55 kPa
